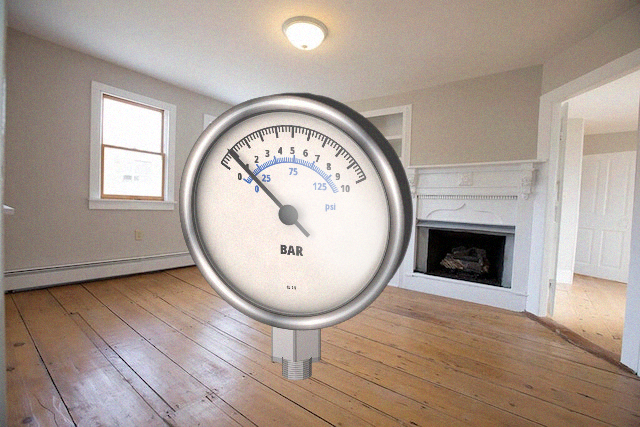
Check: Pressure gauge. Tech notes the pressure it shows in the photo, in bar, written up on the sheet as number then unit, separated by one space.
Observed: 1 bar
